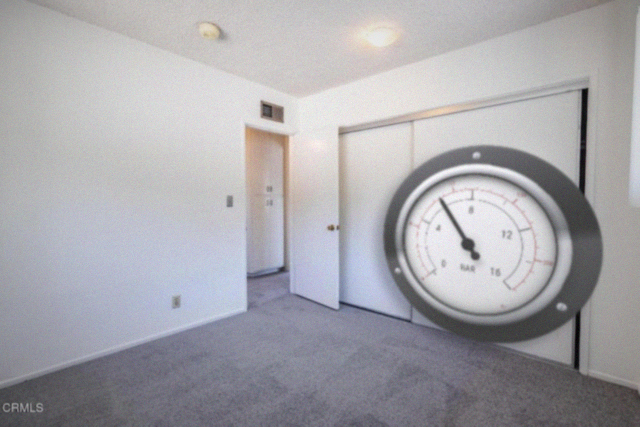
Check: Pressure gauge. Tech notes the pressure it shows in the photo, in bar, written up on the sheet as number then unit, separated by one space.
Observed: 6 bar
